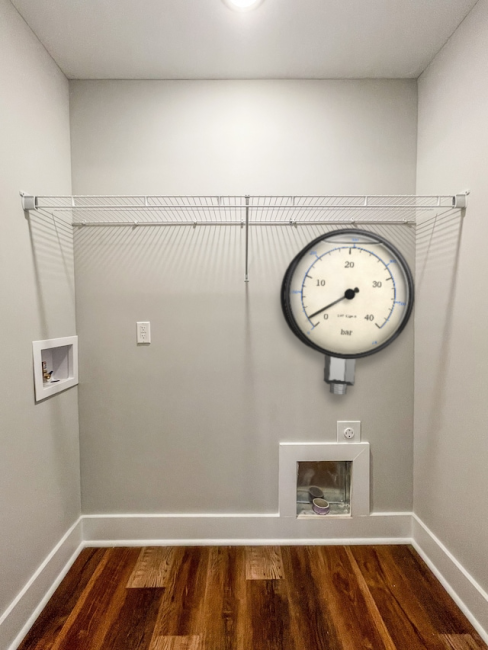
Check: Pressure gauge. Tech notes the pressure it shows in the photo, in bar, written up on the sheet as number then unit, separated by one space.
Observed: 2 bar
